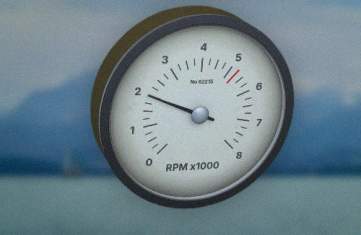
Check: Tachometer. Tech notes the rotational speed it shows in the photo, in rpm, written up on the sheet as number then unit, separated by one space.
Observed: 2000 rpm
